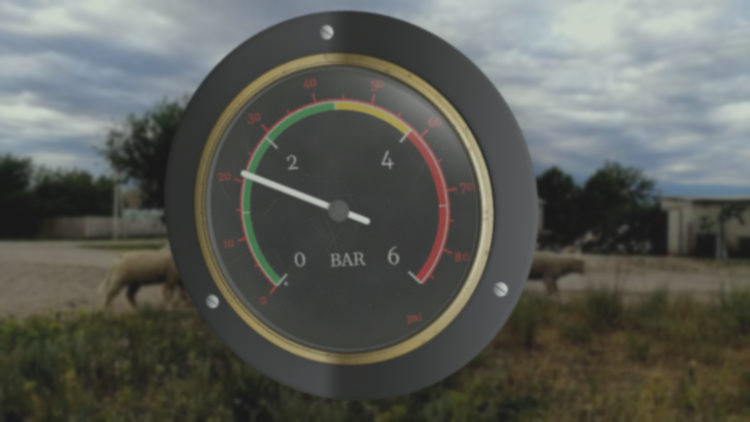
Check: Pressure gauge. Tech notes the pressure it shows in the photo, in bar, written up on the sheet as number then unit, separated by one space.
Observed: 1.5 bar
